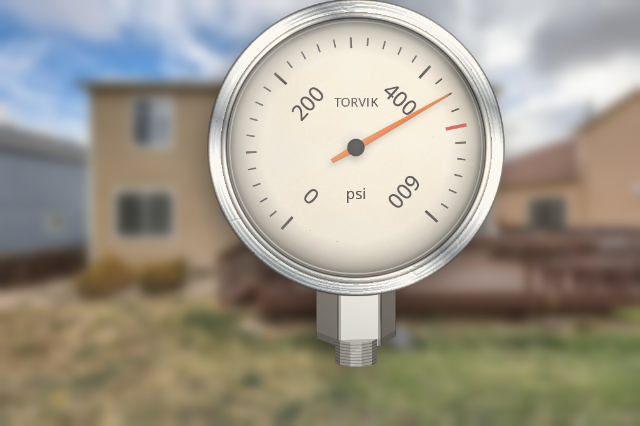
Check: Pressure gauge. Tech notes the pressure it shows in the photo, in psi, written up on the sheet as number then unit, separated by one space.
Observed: 440 psi
